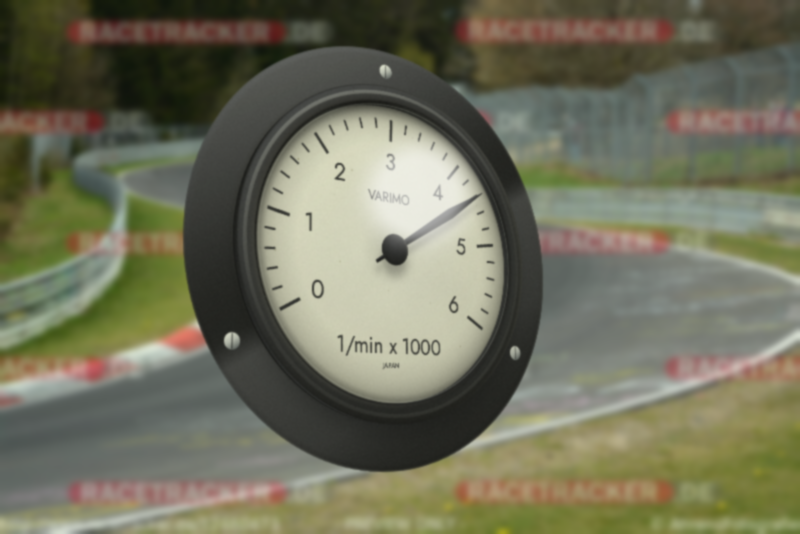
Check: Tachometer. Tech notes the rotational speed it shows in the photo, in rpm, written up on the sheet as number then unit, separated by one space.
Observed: 4400 rpm
